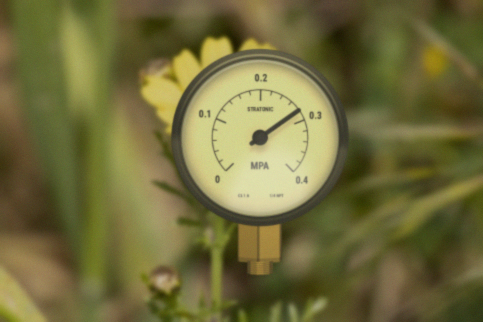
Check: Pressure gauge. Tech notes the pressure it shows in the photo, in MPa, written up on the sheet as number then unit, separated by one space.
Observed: 0.28 MPa
